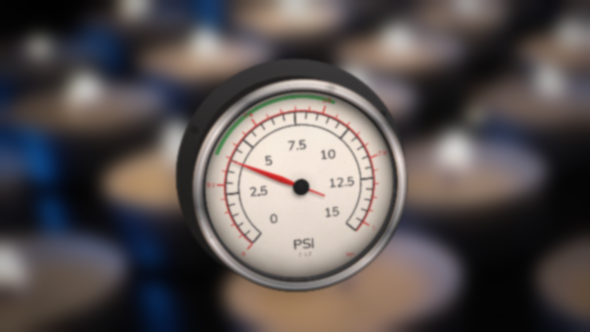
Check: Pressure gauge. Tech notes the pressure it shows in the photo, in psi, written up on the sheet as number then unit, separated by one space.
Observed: 4 psi
